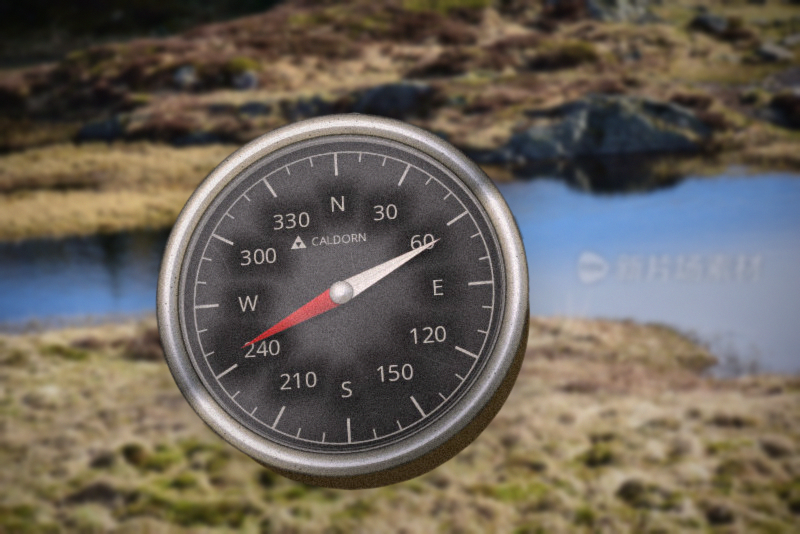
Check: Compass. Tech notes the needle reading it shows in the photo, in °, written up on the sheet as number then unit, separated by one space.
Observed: 245 °
